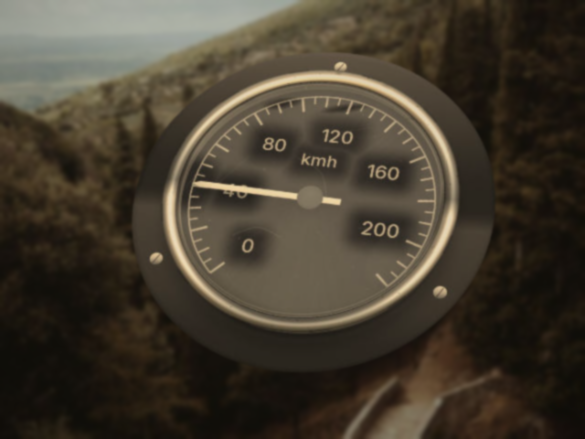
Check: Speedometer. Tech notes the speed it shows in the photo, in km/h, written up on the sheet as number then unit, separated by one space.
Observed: 40 km/h
